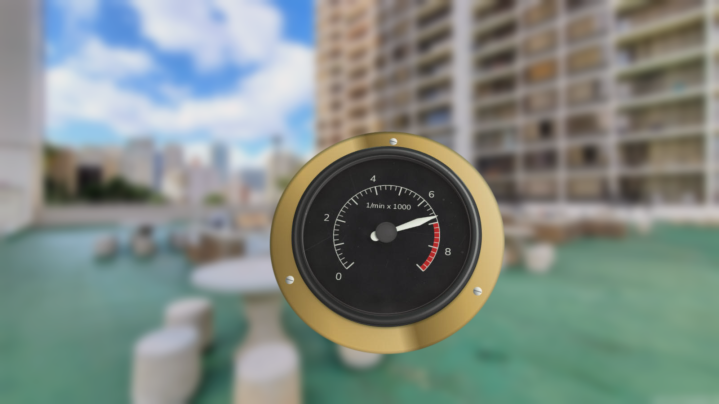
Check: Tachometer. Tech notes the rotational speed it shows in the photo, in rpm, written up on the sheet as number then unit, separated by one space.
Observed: 6800 rpm
